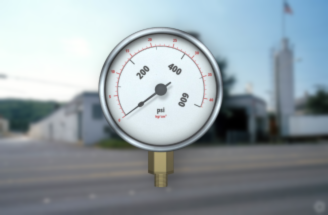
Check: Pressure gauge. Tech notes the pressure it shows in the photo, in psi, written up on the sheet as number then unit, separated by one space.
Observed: 0 psi
